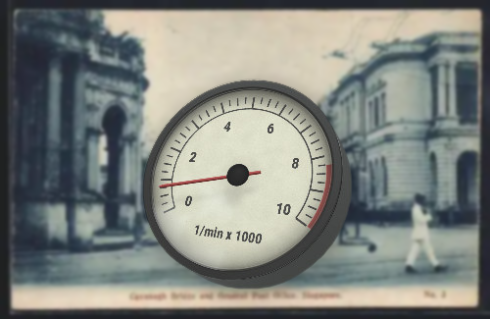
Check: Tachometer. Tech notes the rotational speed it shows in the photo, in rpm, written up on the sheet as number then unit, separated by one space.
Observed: 750 rpm
